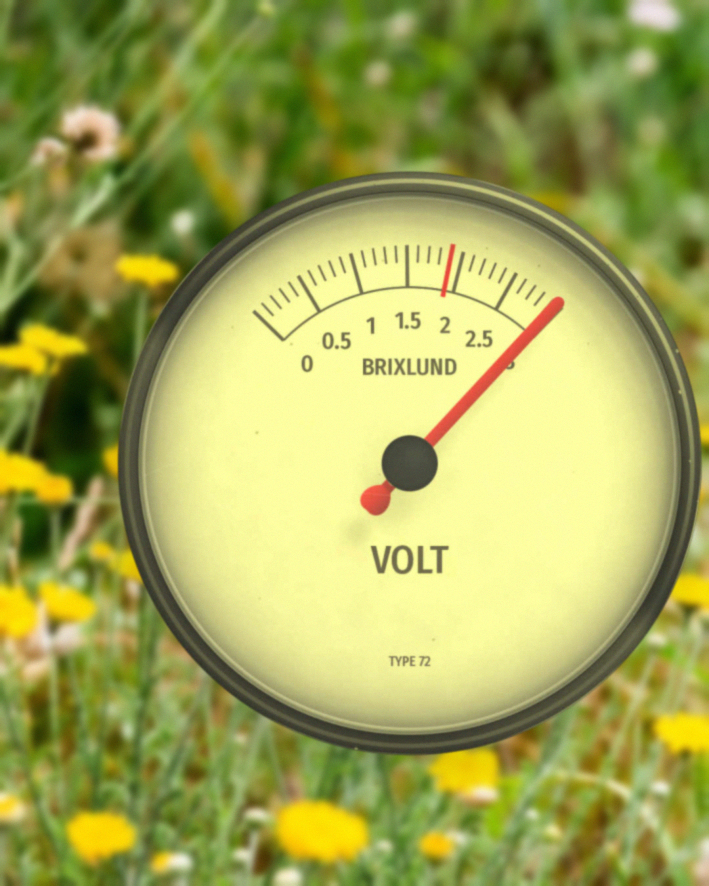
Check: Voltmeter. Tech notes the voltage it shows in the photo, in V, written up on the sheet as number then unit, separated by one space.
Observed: 2.95 V
